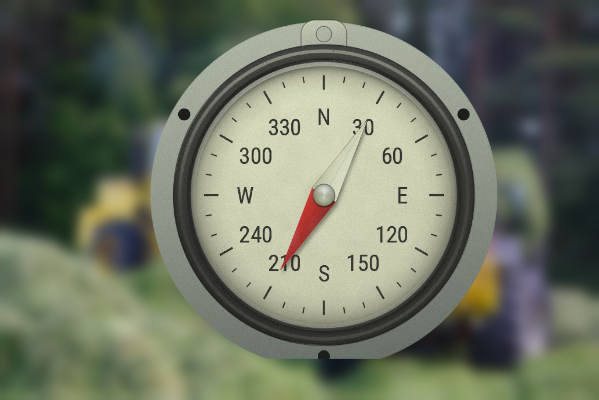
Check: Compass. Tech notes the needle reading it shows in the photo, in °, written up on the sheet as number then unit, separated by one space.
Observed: 210 °
